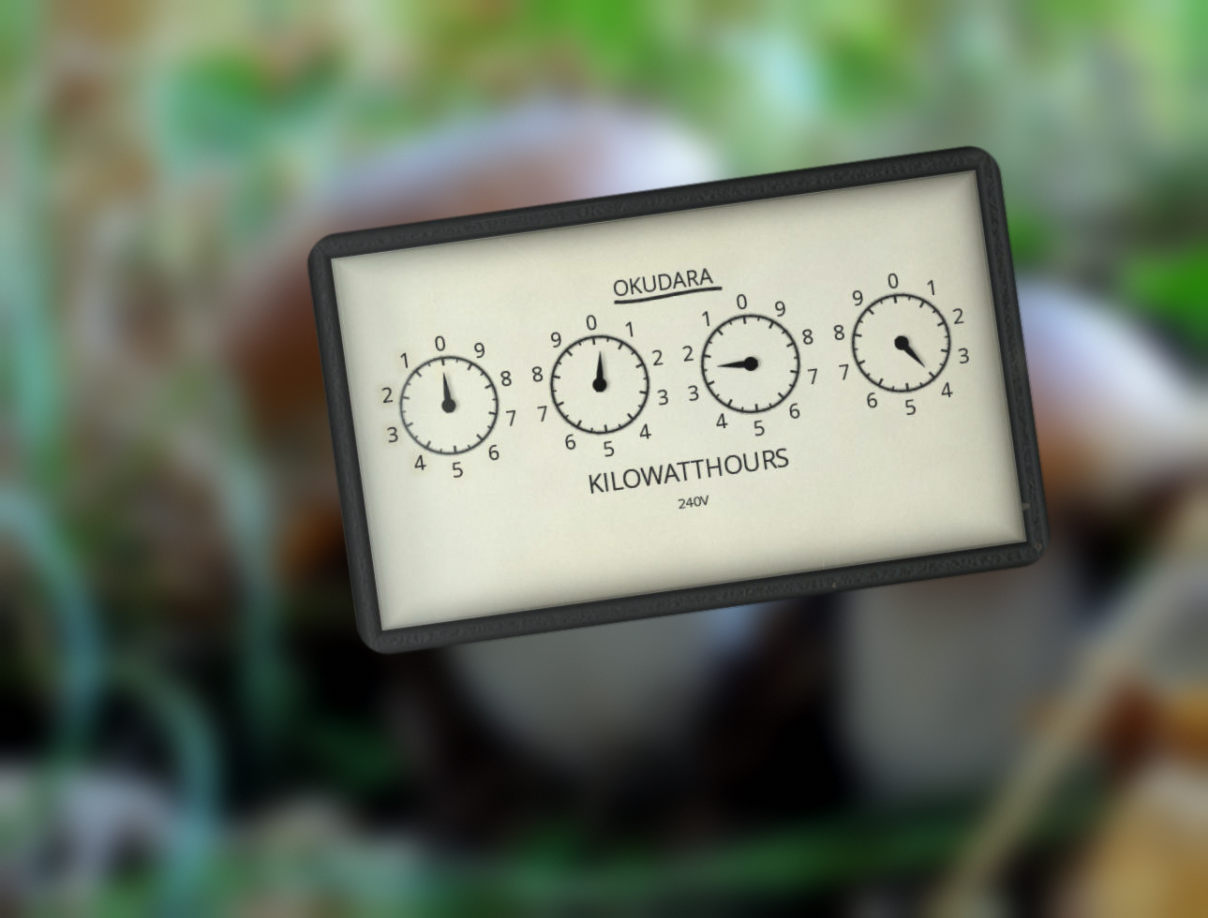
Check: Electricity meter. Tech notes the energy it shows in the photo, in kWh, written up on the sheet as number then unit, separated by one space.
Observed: 24 kWh
